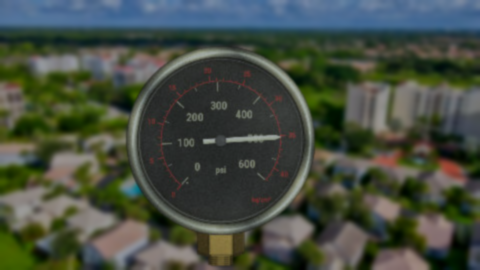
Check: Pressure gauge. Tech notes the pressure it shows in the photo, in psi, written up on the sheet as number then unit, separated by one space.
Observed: 500 psi
